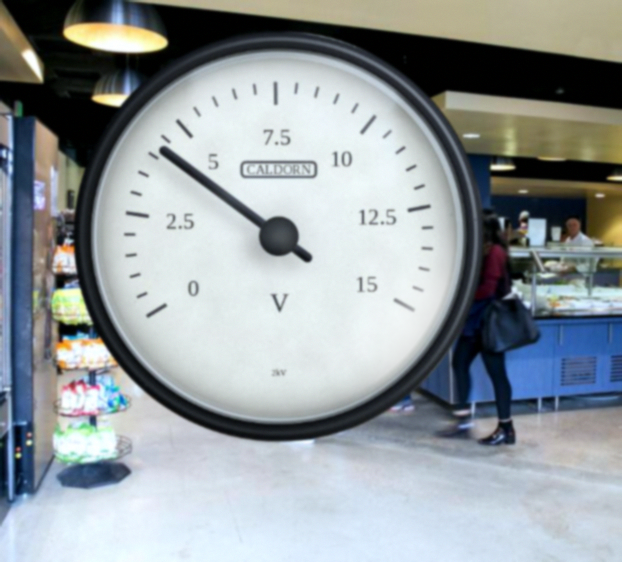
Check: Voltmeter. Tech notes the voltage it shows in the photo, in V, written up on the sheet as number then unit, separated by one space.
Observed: 4.25 V
